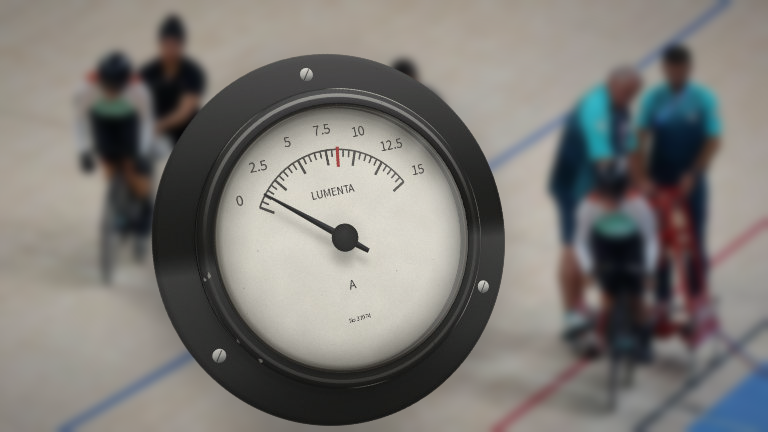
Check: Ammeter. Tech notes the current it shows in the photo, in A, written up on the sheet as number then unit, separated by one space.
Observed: 1 A
